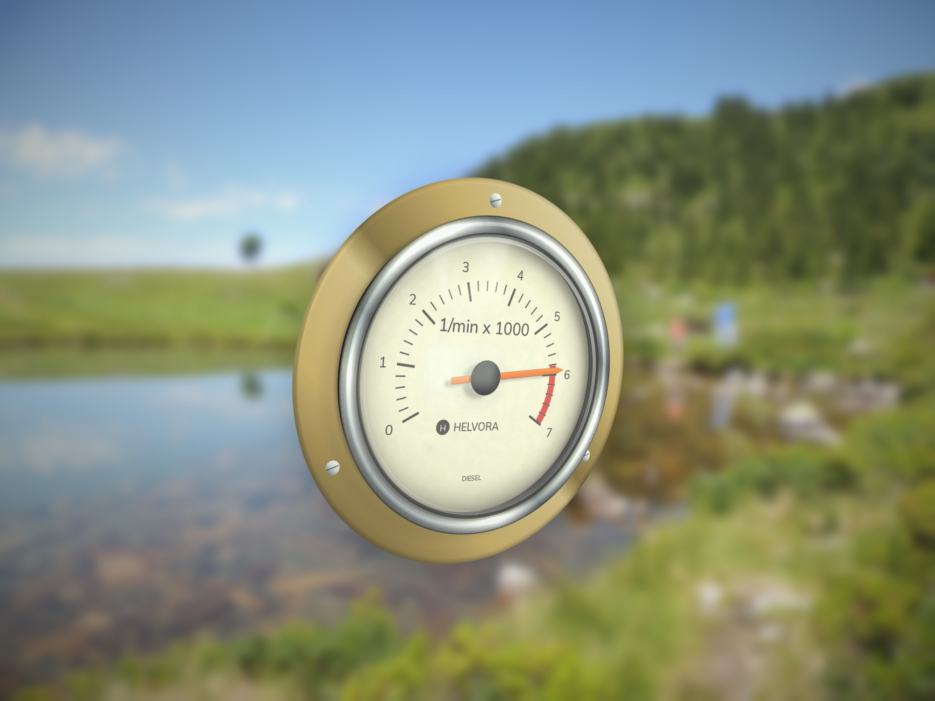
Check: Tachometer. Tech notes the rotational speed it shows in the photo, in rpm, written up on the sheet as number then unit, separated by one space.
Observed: 5900 rpm
